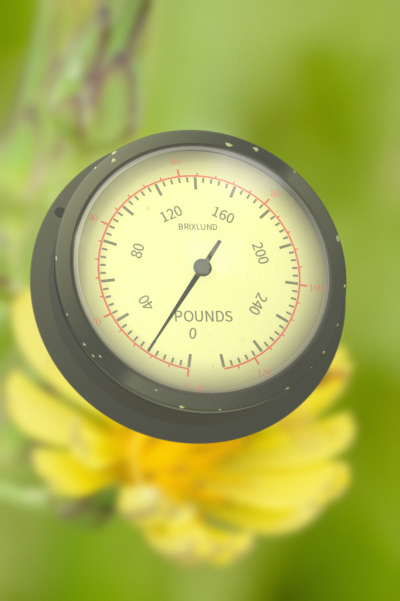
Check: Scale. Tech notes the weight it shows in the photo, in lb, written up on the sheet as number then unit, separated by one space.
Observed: 20 lb
